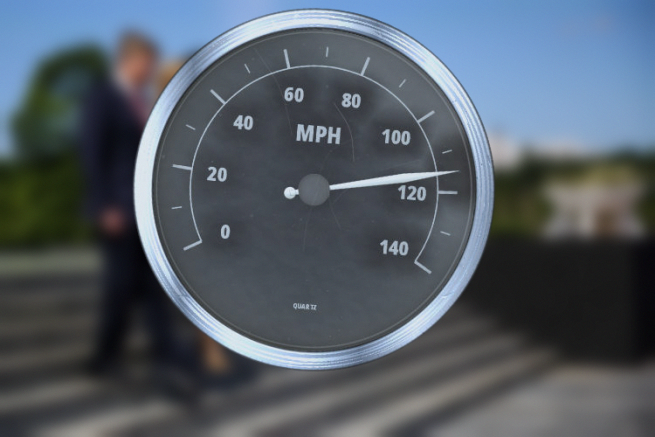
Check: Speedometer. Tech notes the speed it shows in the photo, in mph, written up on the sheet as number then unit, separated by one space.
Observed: 115 mph
